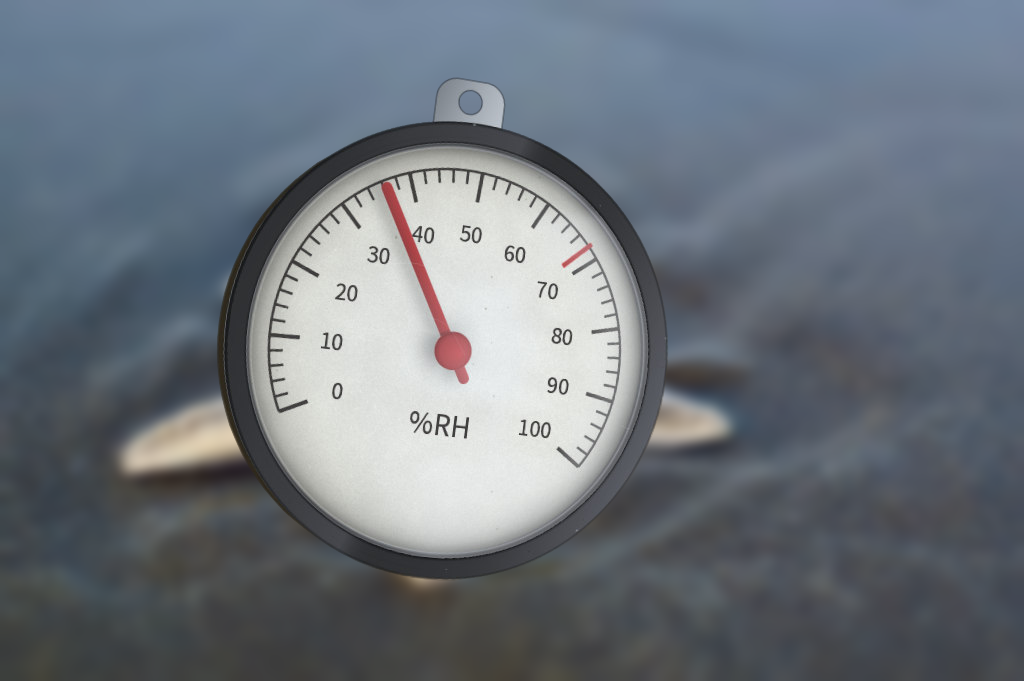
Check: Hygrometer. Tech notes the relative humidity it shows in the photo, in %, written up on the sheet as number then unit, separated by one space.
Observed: 36 %
